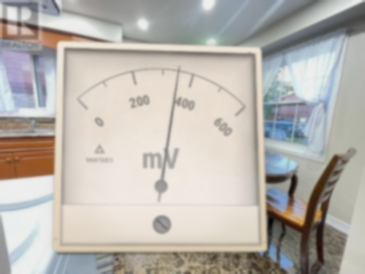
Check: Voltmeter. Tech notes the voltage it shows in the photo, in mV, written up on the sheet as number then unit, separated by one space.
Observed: 350 mV
